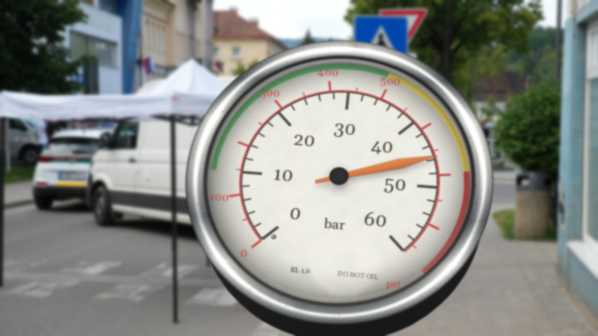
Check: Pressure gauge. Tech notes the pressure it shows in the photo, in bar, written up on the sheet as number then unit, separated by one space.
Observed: 46 bar
